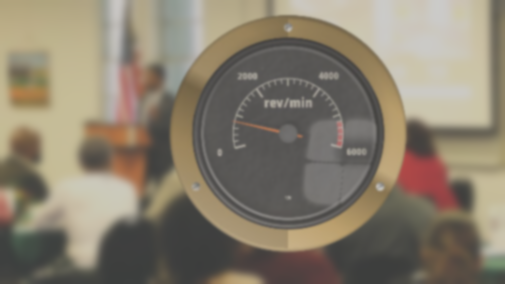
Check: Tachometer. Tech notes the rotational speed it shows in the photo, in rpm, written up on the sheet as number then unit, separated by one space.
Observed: 800 rpm
